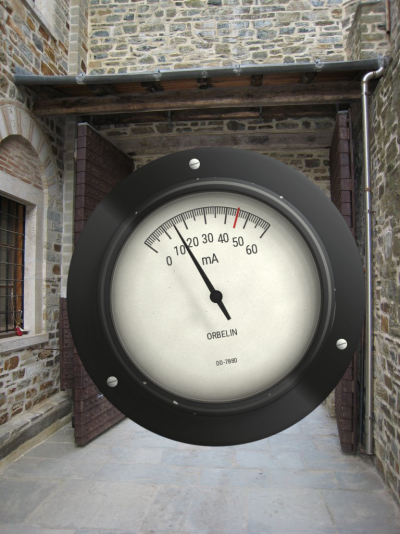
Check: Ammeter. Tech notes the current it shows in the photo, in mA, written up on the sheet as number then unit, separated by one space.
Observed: 15 mA
